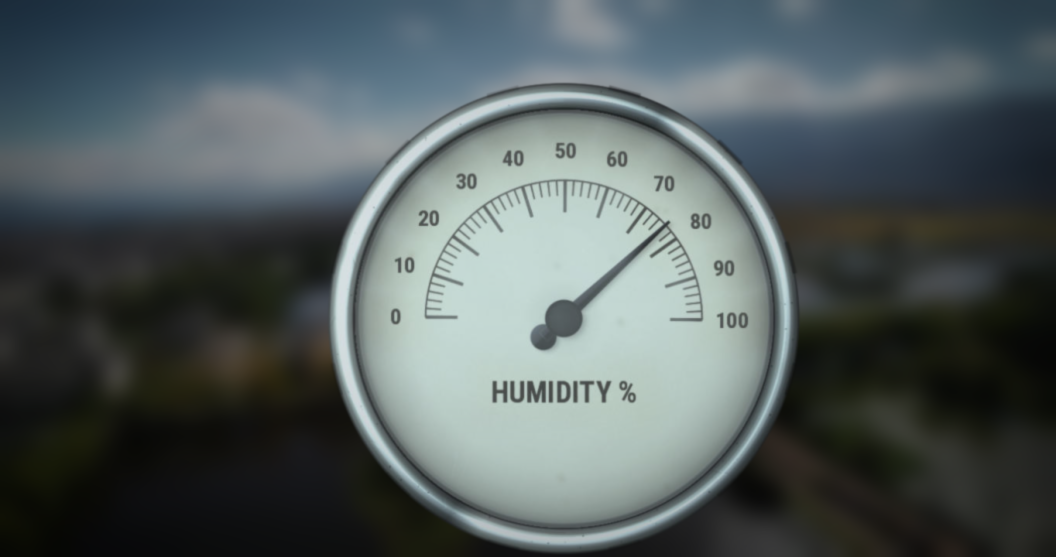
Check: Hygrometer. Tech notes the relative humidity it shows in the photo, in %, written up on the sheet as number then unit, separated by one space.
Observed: 76 %
